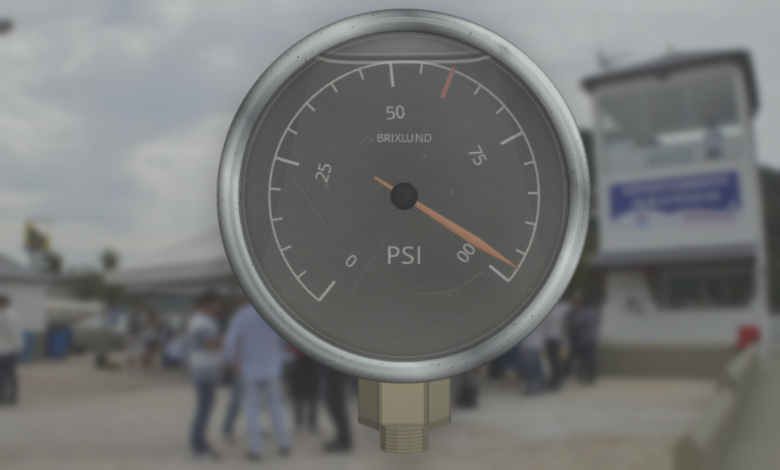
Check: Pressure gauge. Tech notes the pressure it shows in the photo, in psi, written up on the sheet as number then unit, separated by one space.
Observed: 97.5 psi
